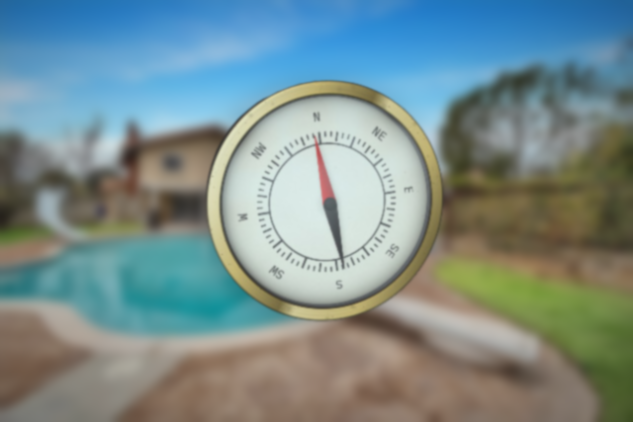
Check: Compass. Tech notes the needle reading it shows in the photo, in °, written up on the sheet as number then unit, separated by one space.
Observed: 355 °
